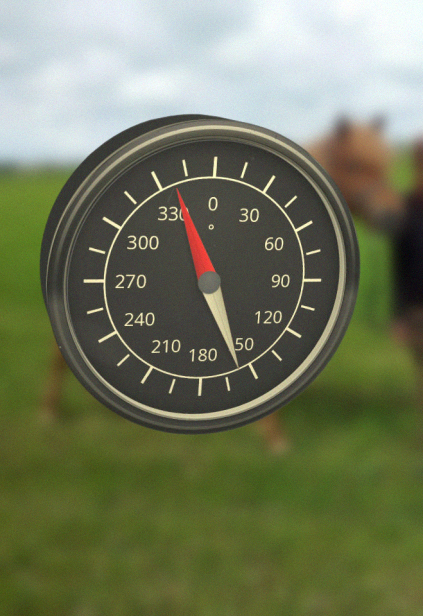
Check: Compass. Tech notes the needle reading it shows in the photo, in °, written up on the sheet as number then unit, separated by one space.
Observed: 337.5 °
